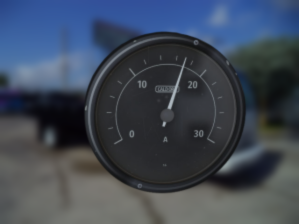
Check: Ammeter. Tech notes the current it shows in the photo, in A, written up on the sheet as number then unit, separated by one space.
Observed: 17 A
